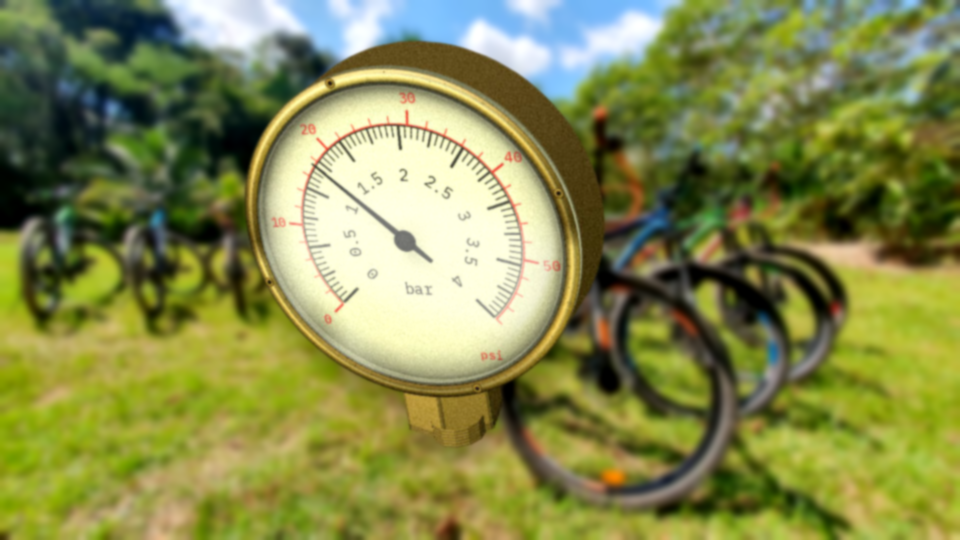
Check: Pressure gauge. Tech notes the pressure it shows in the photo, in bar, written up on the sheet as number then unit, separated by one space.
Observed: 1.25 bar
